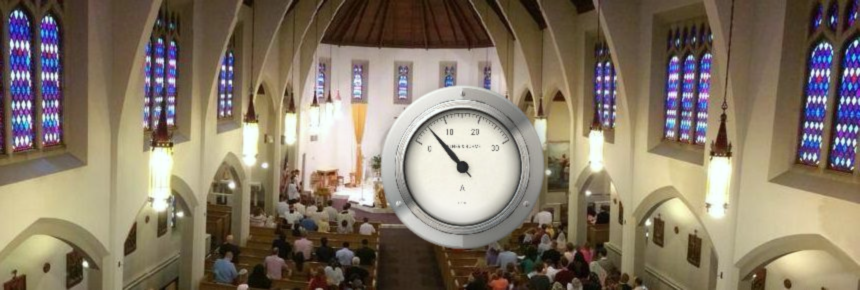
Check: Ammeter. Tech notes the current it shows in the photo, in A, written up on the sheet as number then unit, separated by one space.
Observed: 5 A
